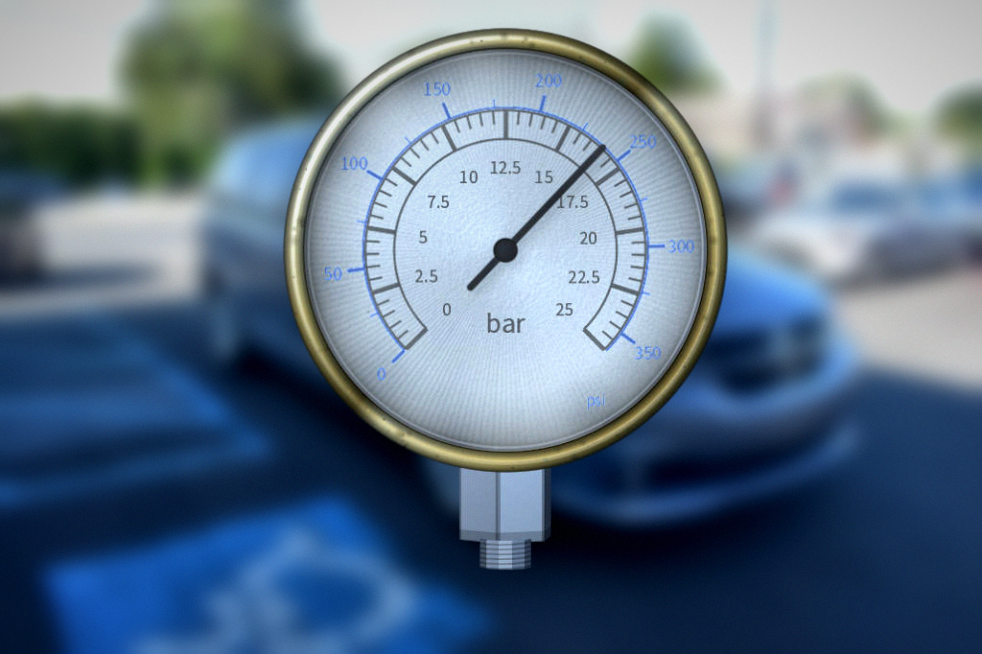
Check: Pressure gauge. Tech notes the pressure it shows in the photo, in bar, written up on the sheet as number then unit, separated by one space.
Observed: 16.5 bar
